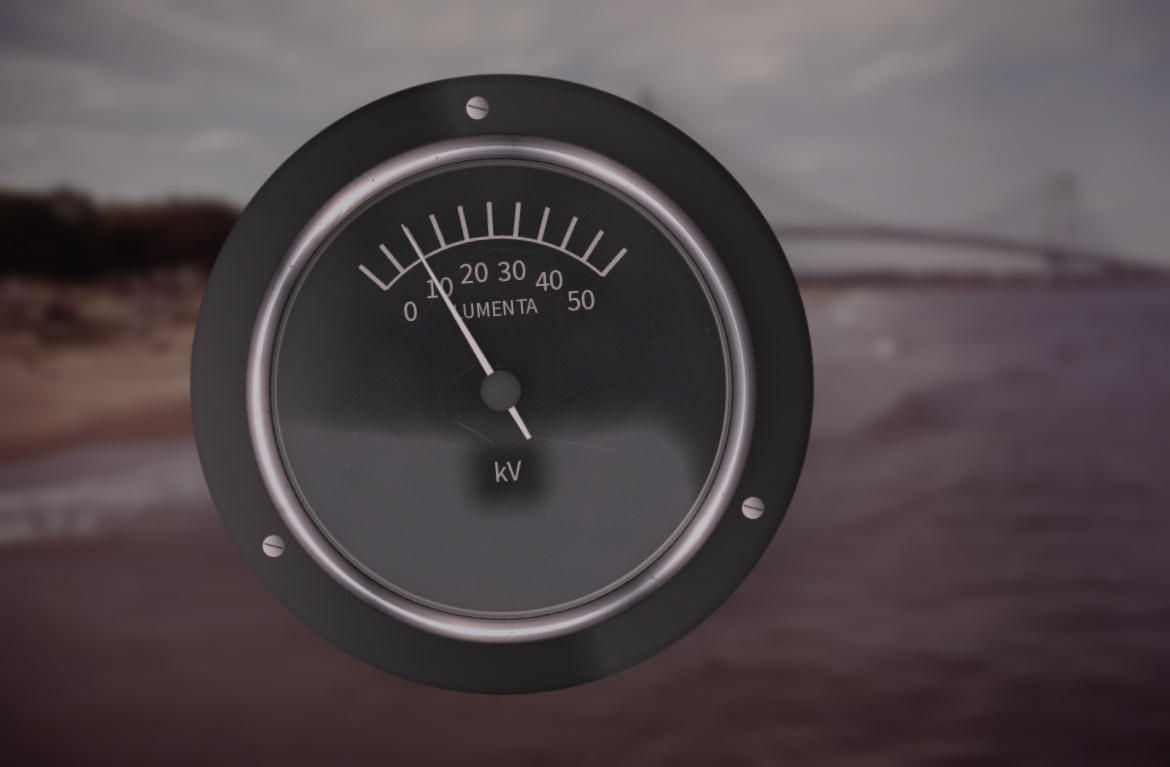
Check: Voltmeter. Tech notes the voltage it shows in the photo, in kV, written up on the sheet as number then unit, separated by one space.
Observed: 10 kV
